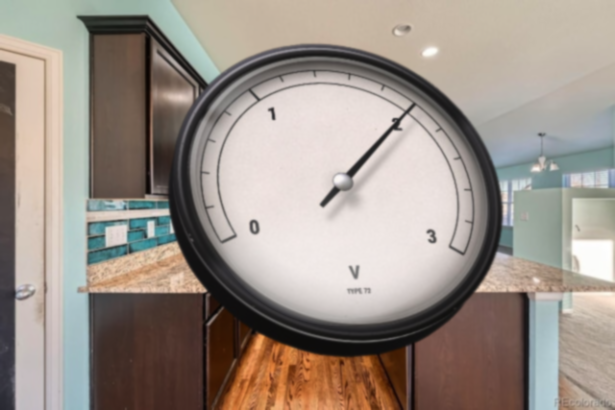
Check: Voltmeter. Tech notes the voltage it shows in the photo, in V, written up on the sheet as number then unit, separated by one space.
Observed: 2 V
